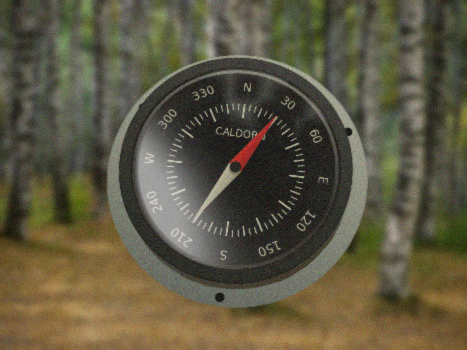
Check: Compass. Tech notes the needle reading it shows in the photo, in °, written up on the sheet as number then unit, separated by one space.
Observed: 30 °
